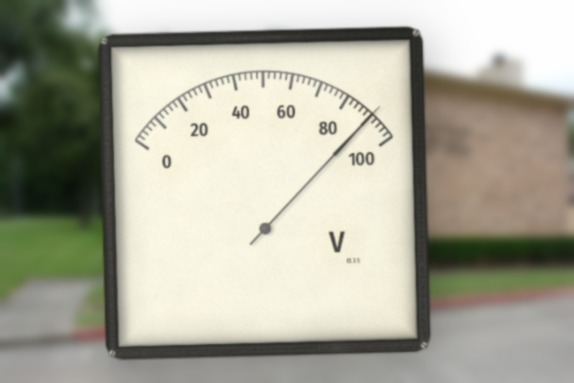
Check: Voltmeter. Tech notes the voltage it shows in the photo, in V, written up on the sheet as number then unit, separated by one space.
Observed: 90 V
